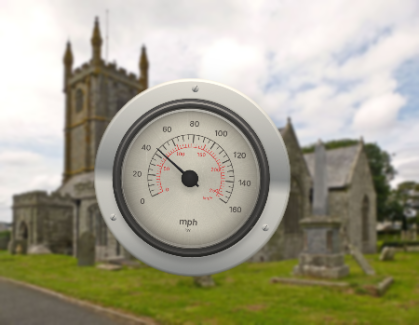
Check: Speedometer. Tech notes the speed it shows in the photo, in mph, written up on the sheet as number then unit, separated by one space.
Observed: 45 mph
